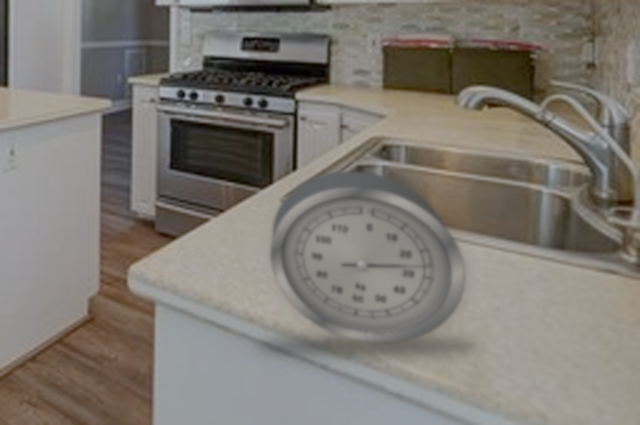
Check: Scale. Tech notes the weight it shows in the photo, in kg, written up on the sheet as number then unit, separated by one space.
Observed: 25 kg
